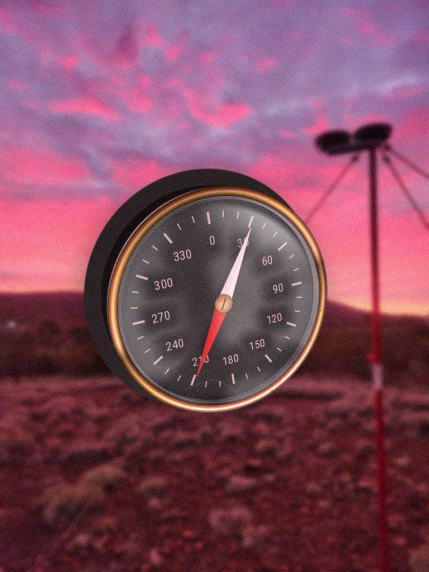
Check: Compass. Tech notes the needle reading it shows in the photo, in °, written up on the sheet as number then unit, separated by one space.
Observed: 210 °
